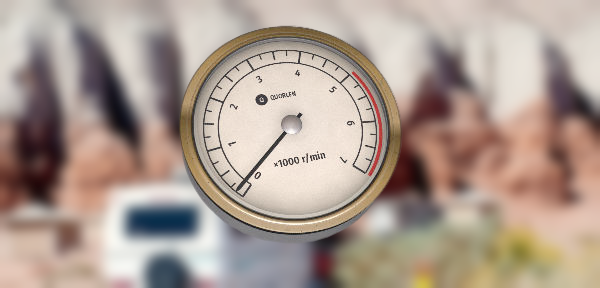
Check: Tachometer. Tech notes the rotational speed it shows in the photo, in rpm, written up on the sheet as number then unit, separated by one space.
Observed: 125 rpm
